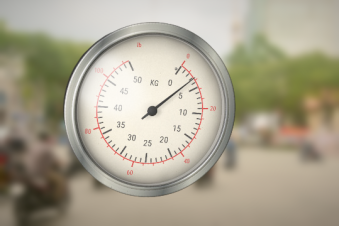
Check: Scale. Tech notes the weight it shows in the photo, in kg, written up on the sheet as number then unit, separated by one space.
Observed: 3 kg
